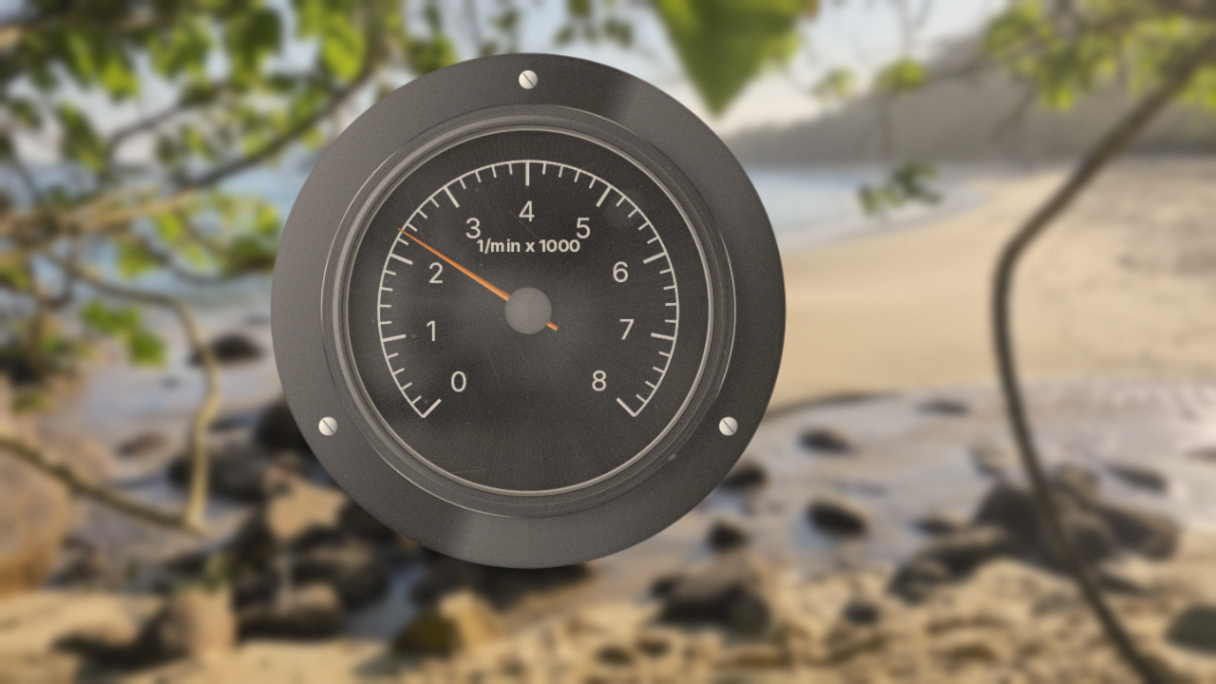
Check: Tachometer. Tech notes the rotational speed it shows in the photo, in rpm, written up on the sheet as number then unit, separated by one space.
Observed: 2300 rpm
